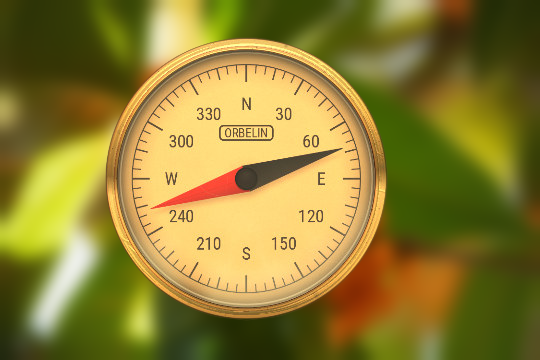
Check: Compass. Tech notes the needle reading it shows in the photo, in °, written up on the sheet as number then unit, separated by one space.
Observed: 252.5 °
